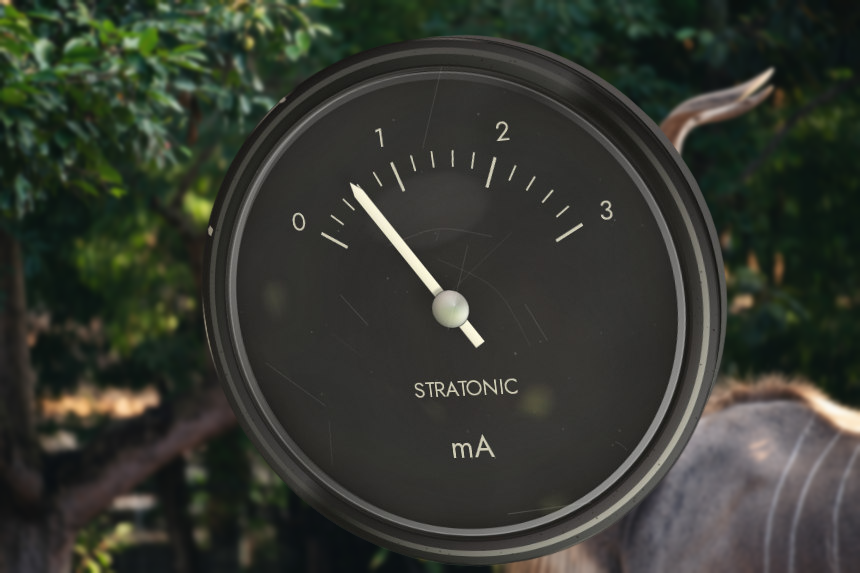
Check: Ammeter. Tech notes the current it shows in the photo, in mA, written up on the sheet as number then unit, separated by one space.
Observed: 0.6 mA
